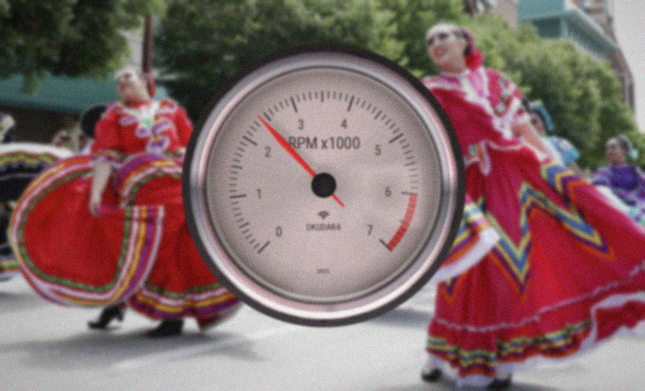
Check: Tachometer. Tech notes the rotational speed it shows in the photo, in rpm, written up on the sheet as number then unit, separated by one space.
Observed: 2400 rpm
